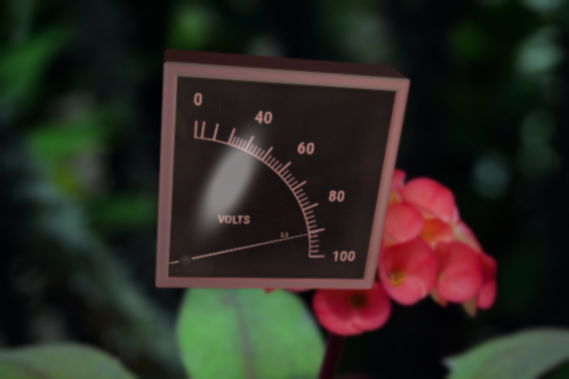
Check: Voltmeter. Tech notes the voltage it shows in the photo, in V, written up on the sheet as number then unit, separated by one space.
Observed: 90 V
